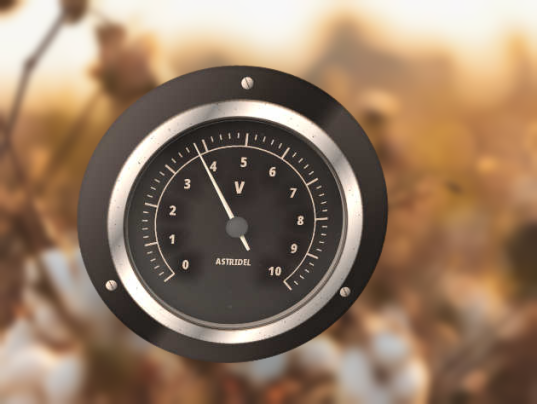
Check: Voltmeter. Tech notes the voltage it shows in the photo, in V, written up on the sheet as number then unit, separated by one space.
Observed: 3.8 V
